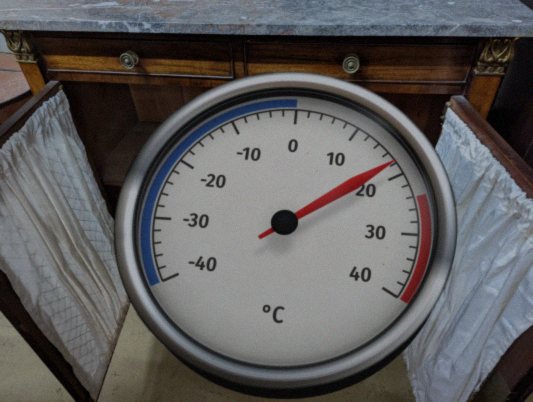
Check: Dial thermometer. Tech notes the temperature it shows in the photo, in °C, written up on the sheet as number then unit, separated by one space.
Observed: 18 °C
